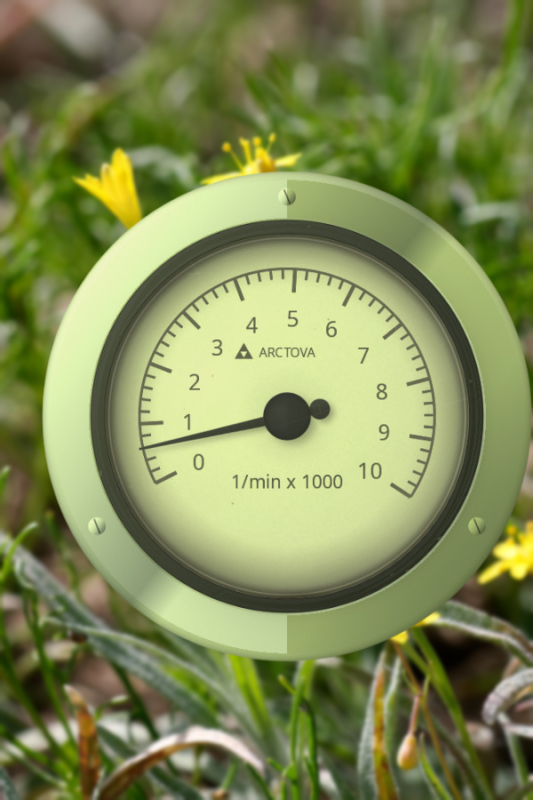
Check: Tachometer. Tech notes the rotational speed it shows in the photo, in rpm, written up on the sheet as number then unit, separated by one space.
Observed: 600 rpm
